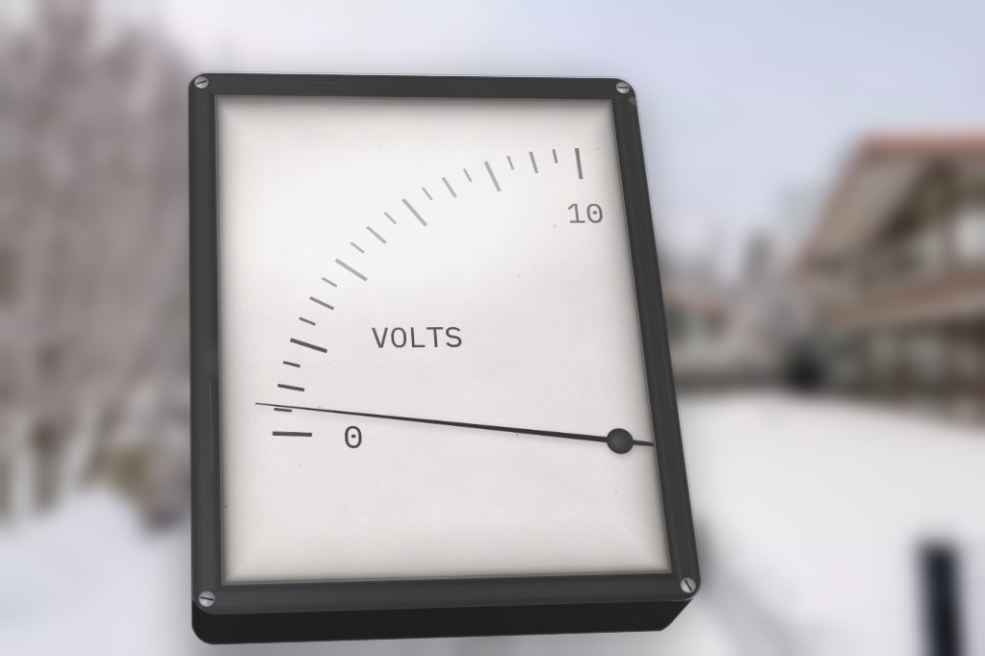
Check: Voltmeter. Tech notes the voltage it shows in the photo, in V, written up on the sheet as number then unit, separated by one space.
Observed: 0.5 V
